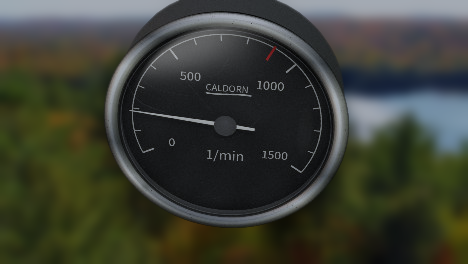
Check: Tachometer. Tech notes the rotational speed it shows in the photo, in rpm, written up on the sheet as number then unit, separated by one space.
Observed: 200 rpm
